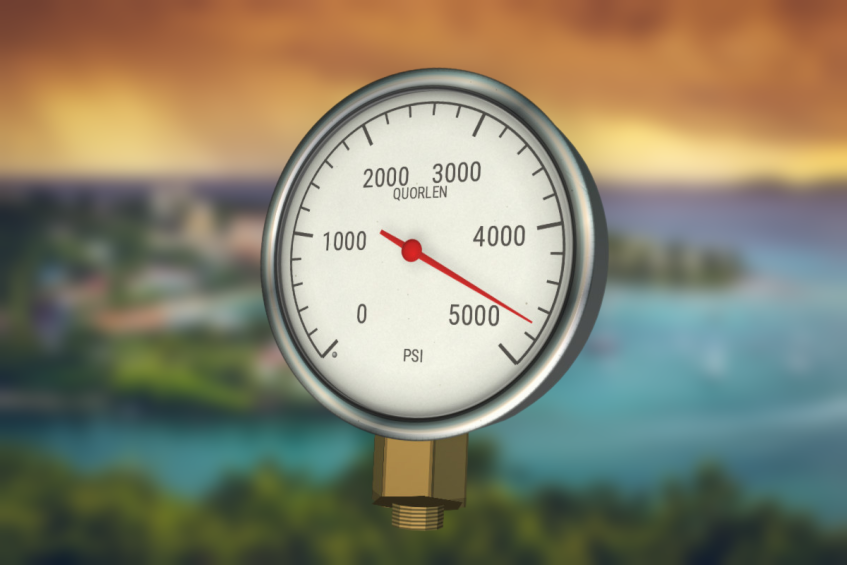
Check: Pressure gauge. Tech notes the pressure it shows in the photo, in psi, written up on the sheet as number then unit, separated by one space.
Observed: 4700 psi
